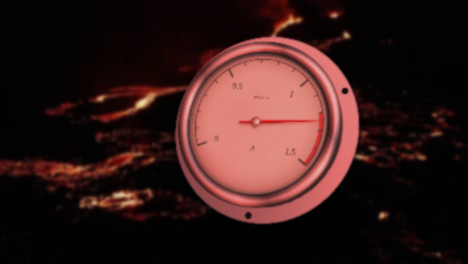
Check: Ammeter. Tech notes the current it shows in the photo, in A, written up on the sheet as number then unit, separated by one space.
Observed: 1.25 A
